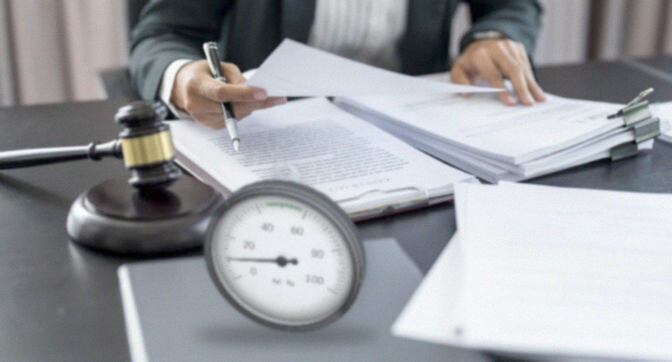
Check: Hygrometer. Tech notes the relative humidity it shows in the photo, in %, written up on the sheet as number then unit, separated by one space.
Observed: 10 %
